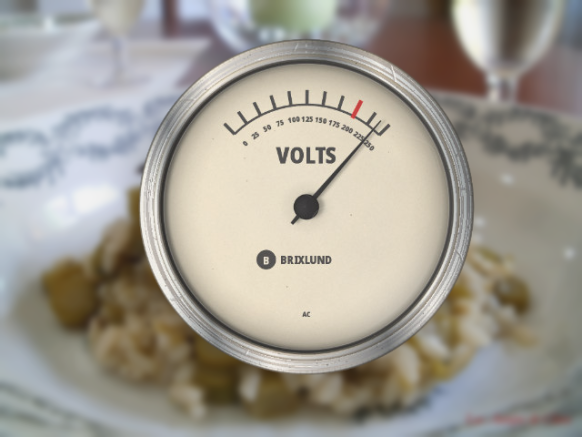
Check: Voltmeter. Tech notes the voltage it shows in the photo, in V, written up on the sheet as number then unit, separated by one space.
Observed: 237.5 V
